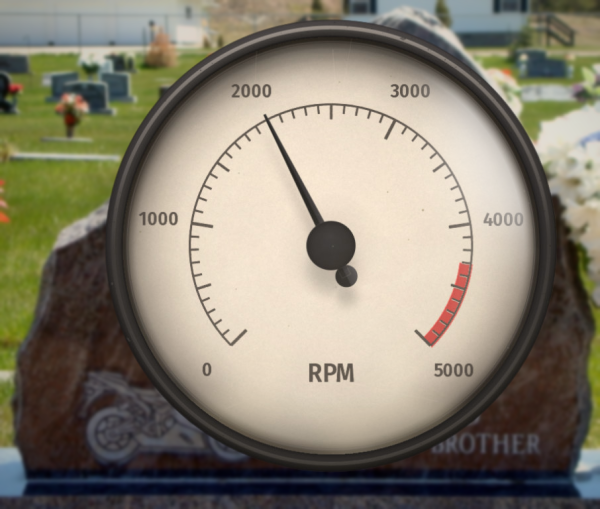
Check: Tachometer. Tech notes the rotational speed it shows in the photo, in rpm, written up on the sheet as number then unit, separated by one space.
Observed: 2000 rpm
